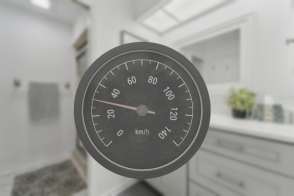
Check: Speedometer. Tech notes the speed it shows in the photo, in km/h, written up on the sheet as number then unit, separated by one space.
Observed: 30 km/h
